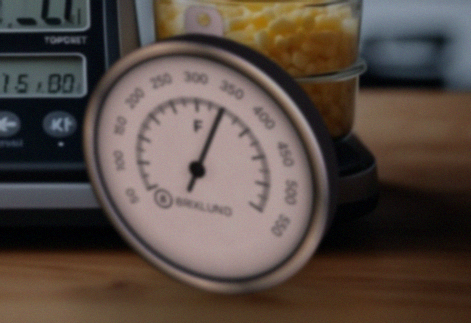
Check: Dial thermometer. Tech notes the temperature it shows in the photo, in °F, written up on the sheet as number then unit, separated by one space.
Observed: 350 °F
